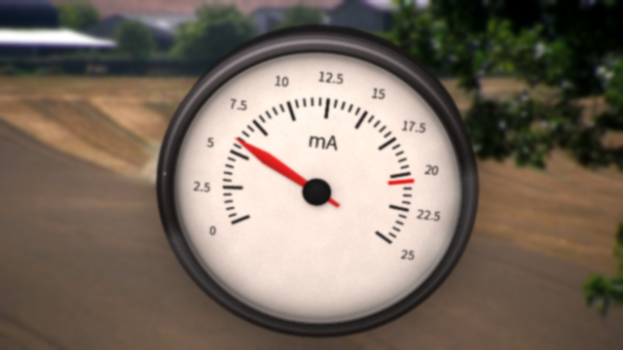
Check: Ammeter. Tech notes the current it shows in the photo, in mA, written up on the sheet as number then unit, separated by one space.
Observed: 6 mA
